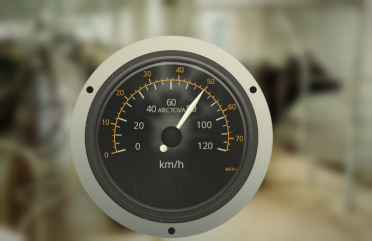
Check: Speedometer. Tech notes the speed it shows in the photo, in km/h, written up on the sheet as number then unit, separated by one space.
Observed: 80 km/h
